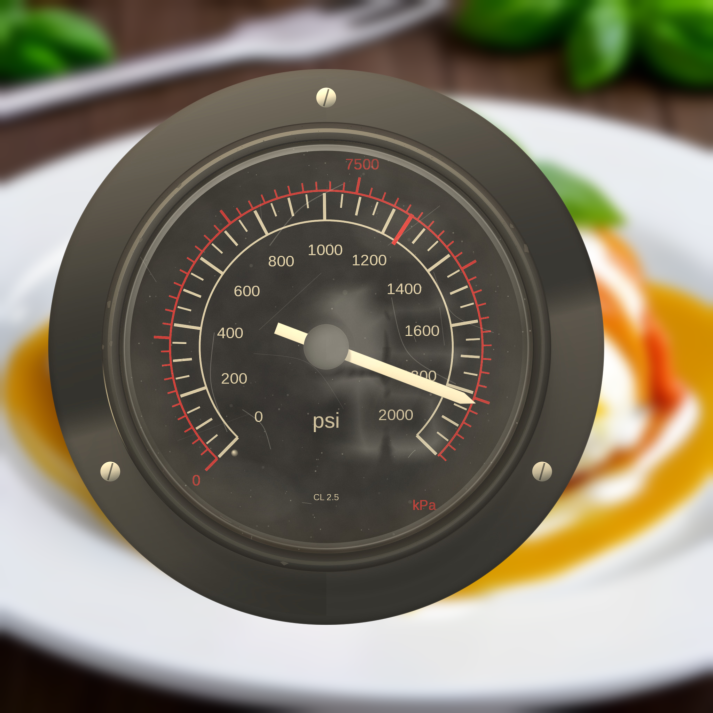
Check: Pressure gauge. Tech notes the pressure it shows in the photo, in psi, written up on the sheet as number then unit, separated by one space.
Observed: 1825 psi
